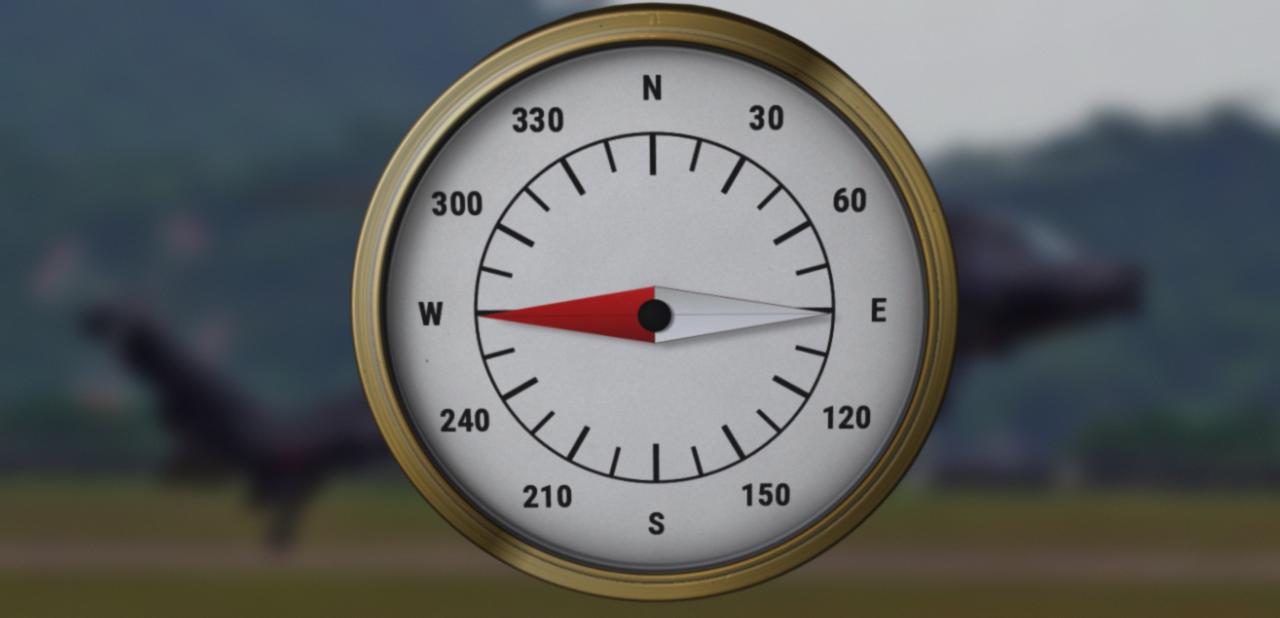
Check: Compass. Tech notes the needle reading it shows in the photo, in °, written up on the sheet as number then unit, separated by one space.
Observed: 270 °
